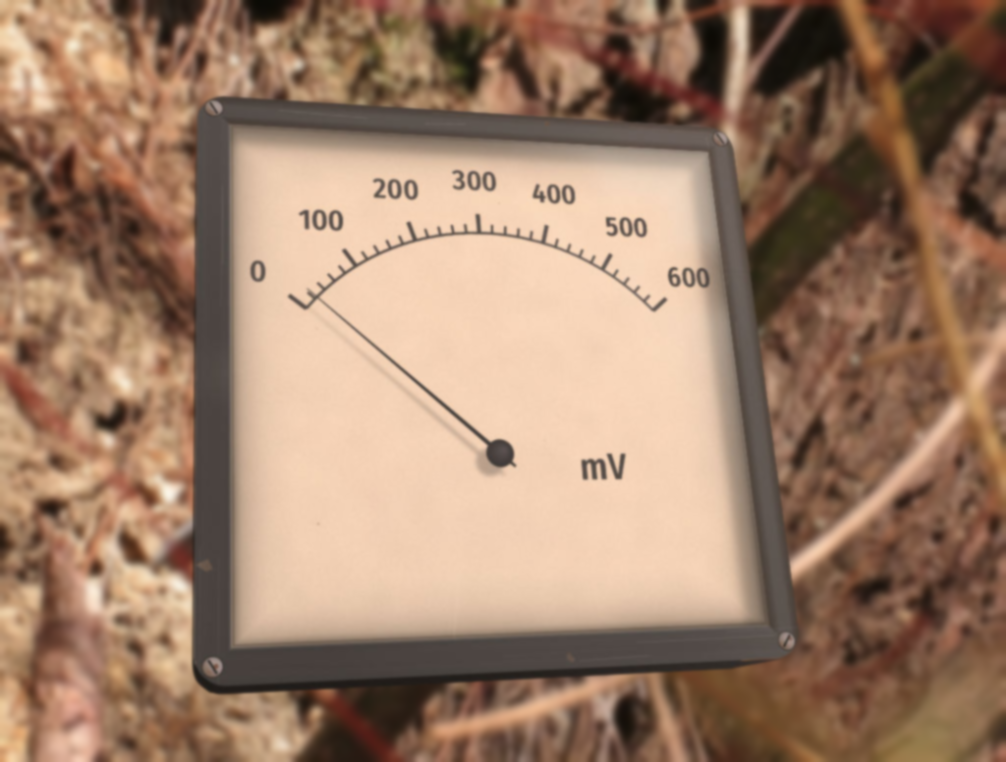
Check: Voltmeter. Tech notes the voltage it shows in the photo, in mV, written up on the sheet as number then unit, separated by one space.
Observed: 20 mV
